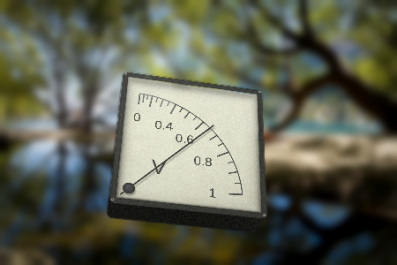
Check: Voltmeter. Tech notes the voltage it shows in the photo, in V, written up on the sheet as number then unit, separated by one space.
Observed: 0.65 V
